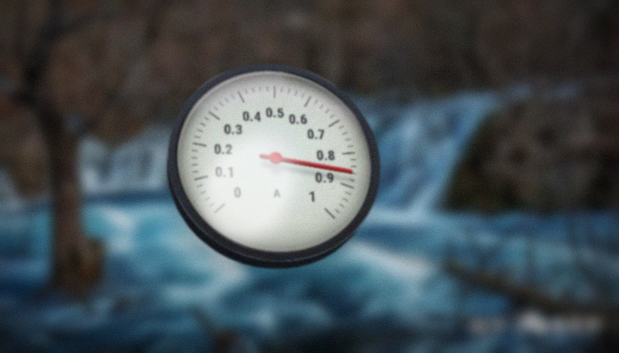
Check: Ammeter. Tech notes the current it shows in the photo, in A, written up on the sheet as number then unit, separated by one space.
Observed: 0.86 A
